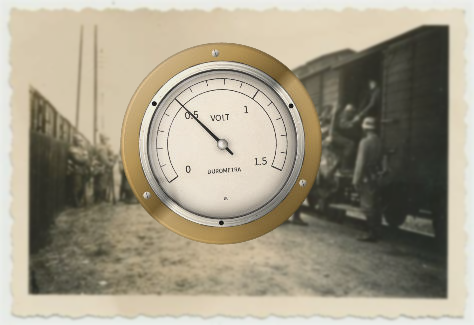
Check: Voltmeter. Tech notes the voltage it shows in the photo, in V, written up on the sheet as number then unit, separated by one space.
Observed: 0.5 V
